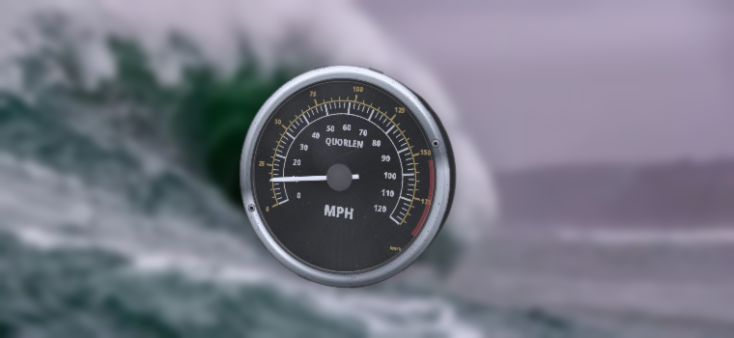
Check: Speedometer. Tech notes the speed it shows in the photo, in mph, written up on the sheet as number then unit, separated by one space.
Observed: 10 mph
